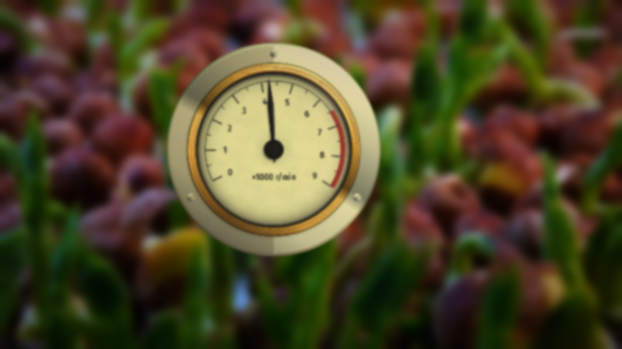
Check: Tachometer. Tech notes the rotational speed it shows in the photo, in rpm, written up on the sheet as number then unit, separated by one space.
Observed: 4250 rpm
